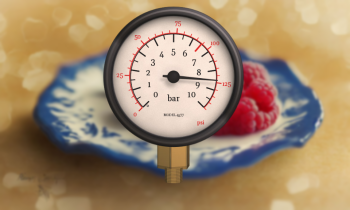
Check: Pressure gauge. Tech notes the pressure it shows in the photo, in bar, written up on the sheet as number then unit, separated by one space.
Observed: 8.5 bar
